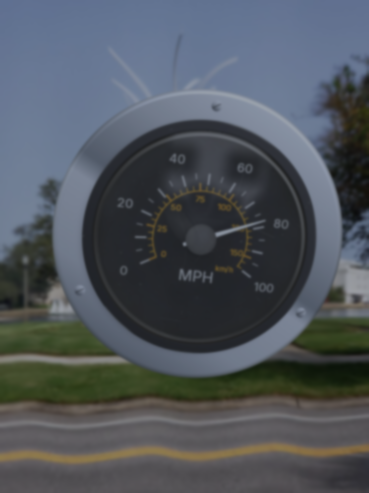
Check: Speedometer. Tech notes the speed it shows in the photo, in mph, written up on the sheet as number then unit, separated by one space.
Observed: 77.5 mph
